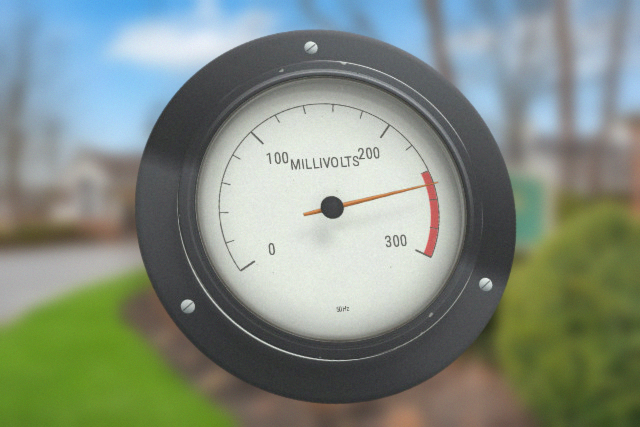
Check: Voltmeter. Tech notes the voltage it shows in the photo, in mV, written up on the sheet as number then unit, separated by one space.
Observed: 250 mV
